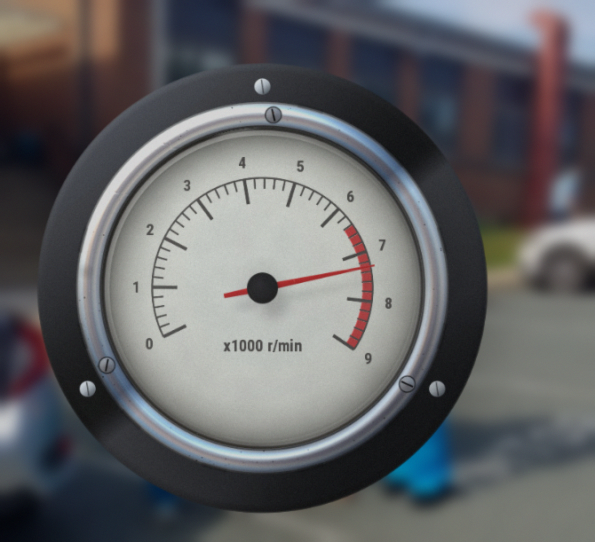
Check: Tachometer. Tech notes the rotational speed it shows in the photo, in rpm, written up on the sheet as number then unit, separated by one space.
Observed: 7300 rpm
